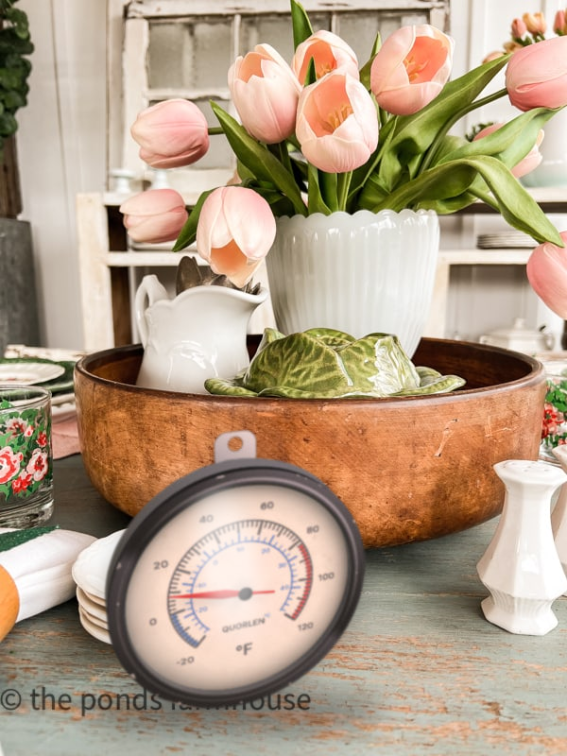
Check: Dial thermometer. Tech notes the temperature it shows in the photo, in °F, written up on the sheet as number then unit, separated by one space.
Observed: 10 °F
